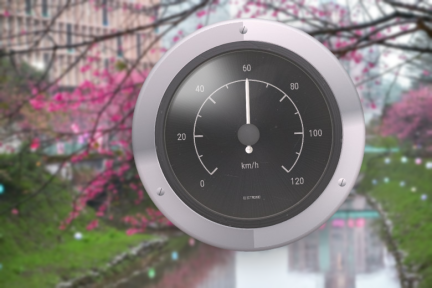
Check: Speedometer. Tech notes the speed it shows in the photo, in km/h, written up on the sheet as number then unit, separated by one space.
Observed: 60 km/h
